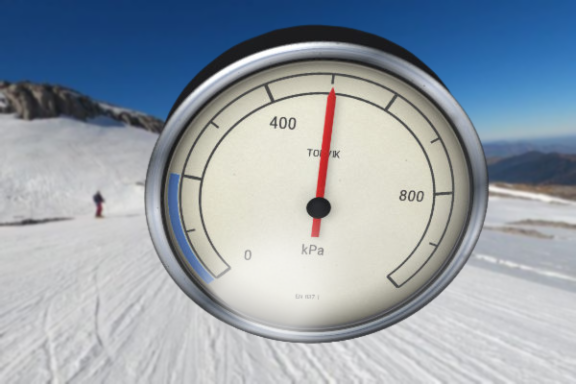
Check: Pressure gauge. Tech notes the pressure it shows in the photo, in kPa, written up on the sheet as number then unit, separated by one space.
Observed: 500 kPa
